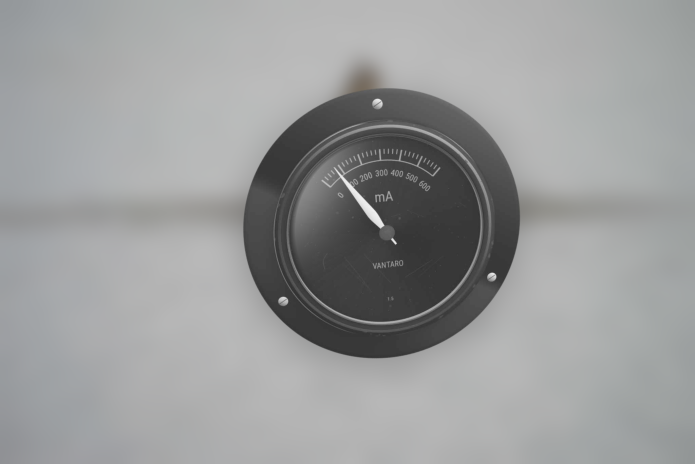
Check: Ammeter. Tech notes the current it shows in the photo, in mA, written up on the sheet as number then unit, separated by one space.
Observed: 80 mA
